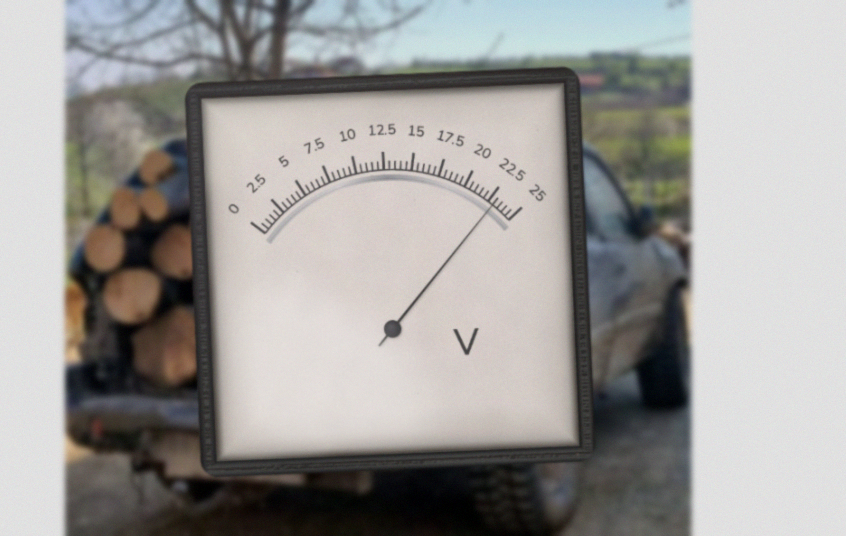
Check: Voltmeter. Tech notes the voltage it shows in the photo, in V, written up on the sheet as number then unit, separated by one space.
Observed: 23 V
